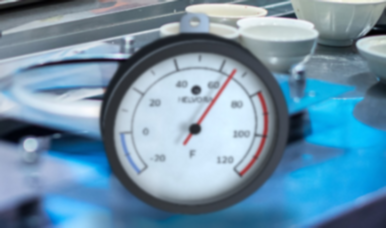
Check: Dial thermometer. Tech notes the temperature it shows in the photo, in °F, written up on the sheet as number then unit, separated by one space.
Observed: 65 °F
